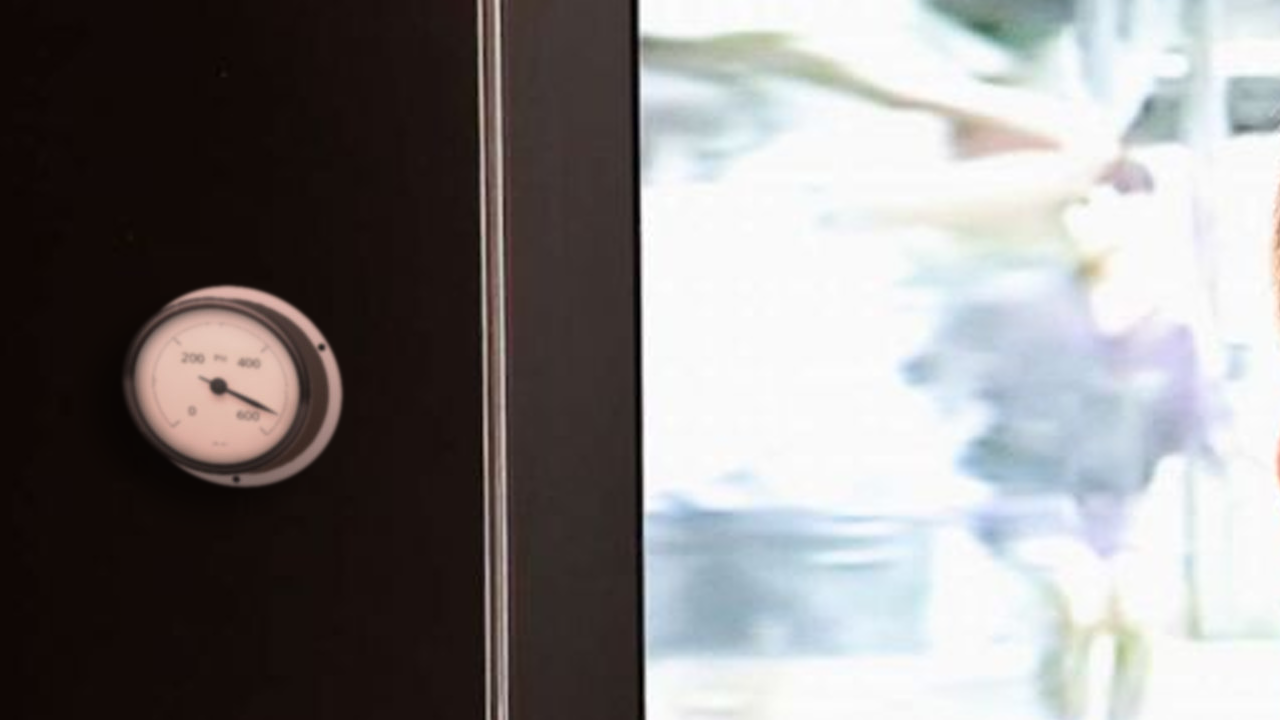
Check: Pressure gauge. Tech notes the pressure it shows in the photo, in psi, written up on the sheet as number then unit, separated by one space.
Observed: 550 psi
